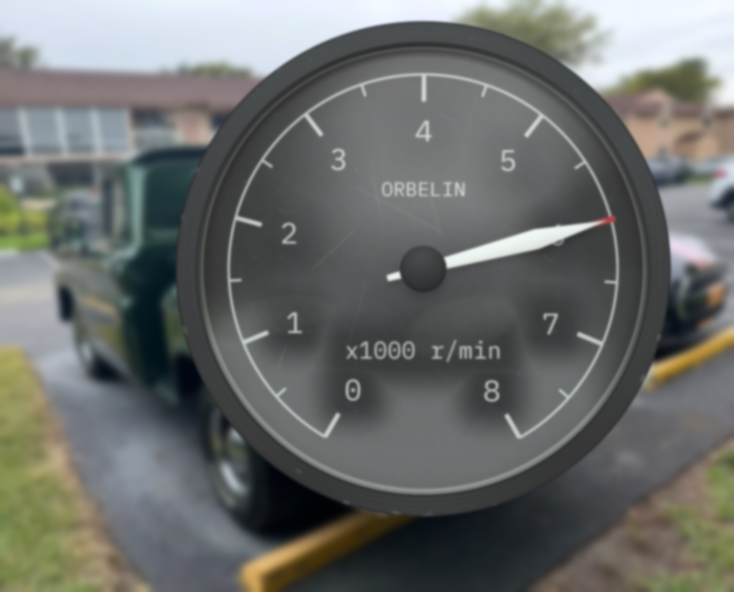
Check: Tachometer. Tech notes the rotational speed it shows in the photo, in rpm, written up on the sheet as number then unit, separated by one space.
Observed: 6000 rpm
